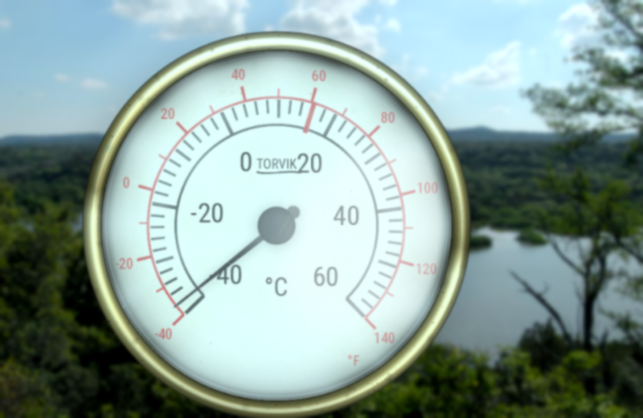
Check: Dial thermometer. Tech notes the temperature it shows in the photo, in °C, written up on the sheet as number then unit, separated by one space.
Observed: -38 °C
